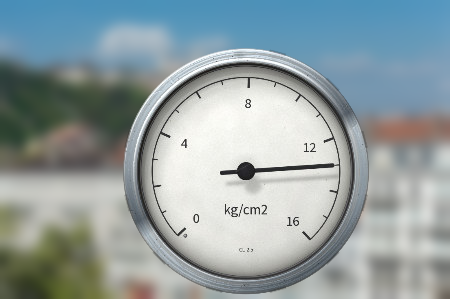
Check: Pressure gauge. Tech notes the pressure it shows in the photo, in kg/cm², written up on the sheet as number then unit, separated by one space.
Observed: 13 kg/cm²
